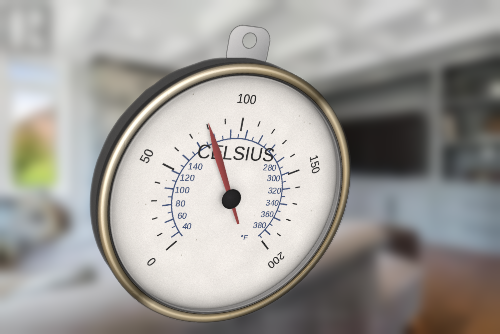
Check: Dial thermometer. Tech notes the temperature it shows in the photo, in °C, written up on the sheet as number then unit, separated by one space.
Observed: 80 °C
